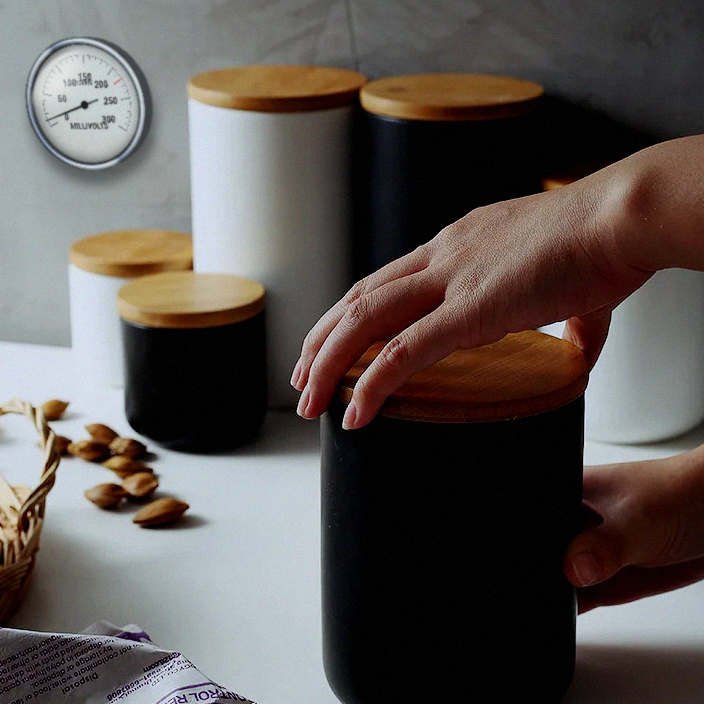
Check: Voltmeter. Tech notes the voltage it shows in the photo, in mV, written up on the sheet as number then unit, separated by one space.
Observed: 10 mV
